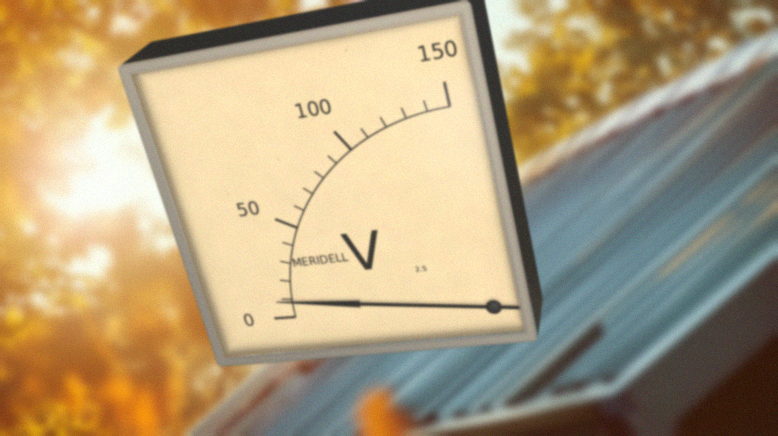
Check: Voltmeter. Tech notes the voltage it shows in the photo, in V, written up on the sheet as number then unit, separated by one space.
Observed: 10 V
